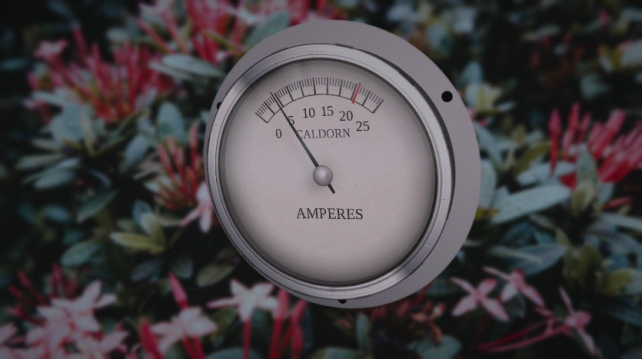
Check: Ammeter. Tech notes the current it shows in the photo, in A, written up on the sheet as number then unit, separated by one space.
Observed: 5 A
